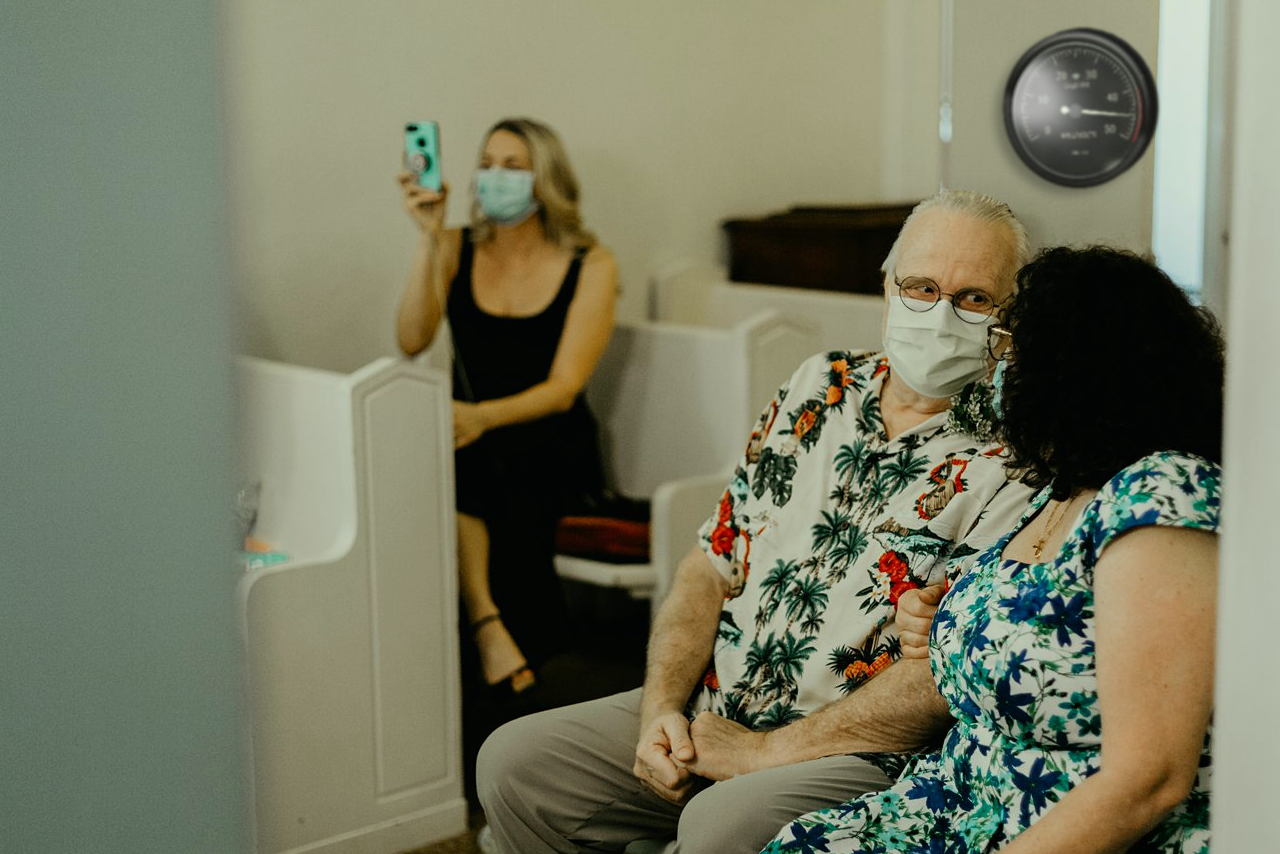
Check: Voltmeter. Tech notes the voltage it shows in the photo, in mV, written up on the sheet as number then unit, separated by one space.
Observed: 45 mV
